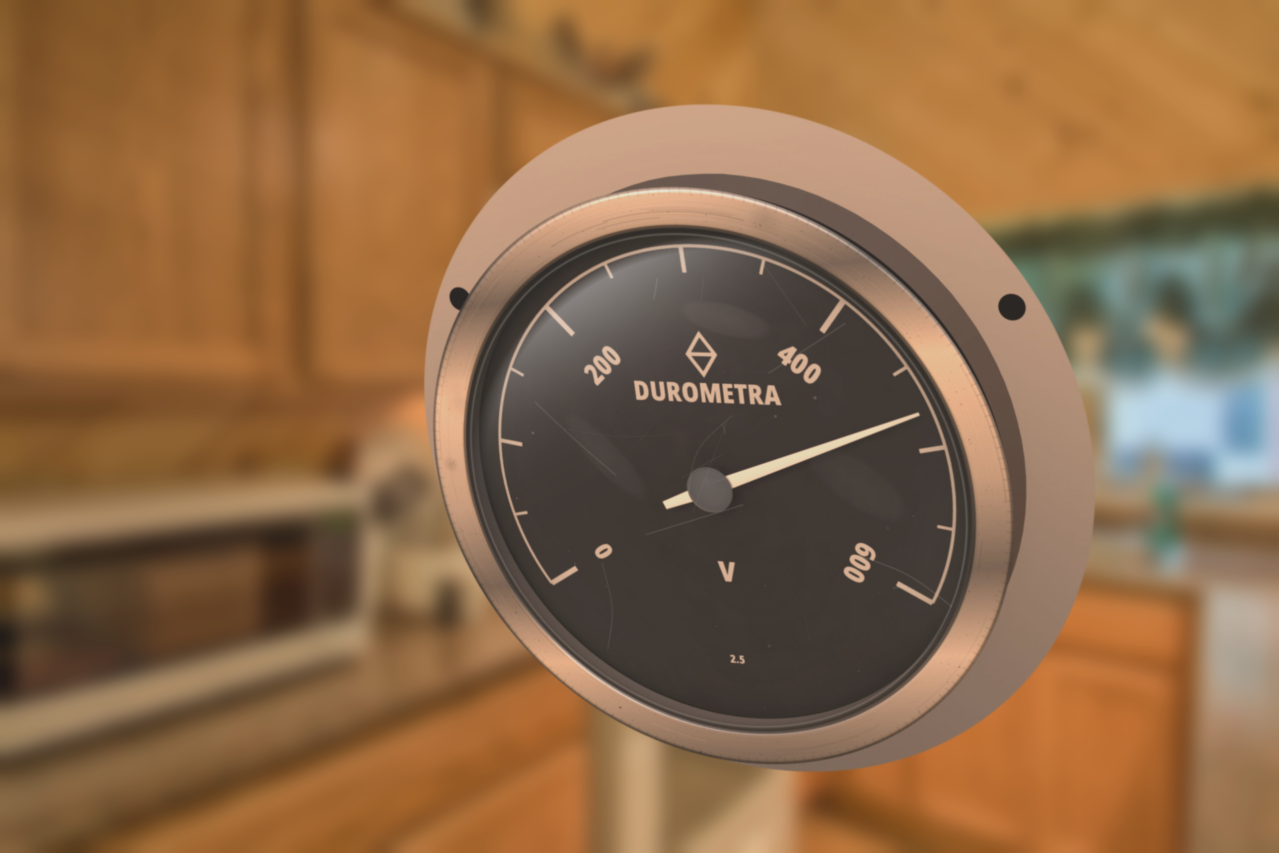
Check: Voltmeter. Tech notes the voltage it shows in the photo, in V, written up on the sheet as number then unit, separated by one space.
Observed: 475 V
